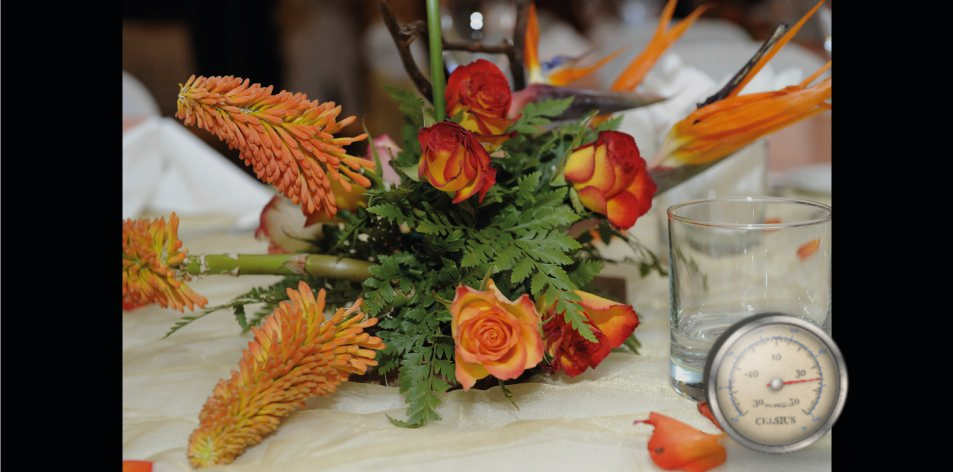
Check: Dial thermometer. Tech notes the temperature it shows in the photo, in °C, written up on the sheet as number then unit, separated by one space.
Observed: 35 °C
